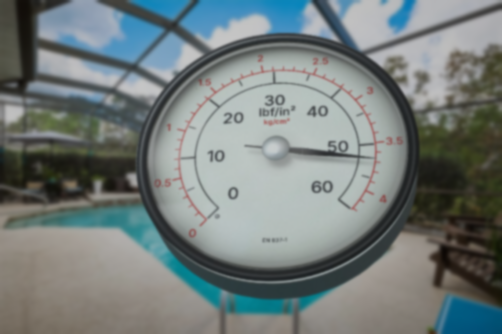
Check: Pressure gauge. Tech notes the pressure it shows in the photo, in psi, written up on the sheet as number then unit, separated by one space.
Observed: 52.5 psi
